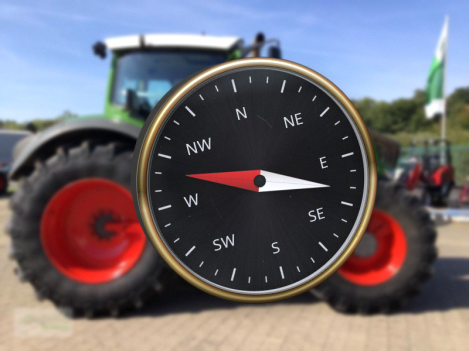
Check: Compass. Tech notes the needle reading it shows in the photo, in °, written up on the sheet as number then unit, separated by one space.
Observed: 290 °
